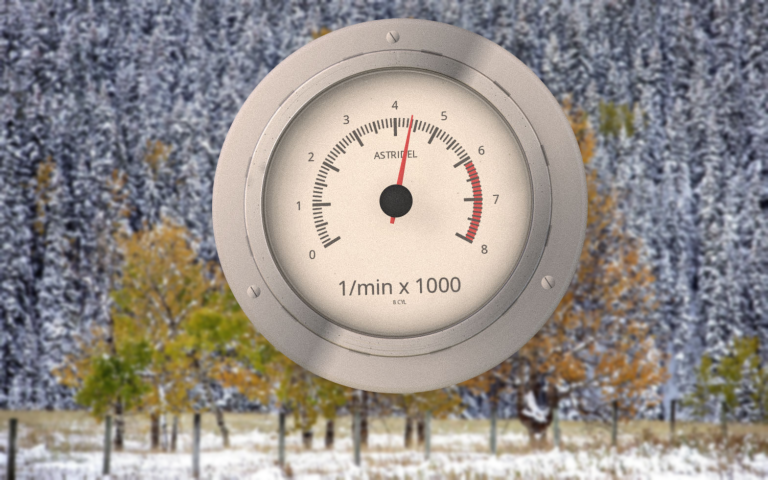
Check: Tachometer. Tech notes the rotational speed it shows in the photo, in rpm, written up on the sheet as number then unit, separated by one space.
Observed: 4400 rpm
